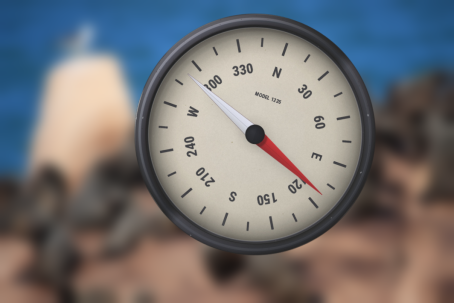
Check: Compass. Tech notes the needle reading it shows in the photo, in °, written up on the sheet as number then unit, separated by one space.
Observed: 112.5 °
